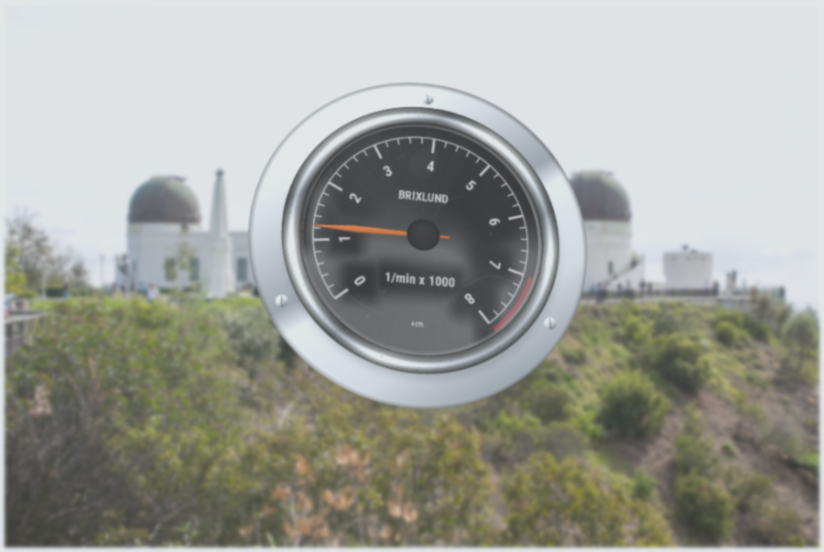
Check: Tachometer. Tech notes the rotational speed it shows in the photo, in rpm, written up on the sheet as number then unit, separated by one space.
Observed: 1200 rpm
